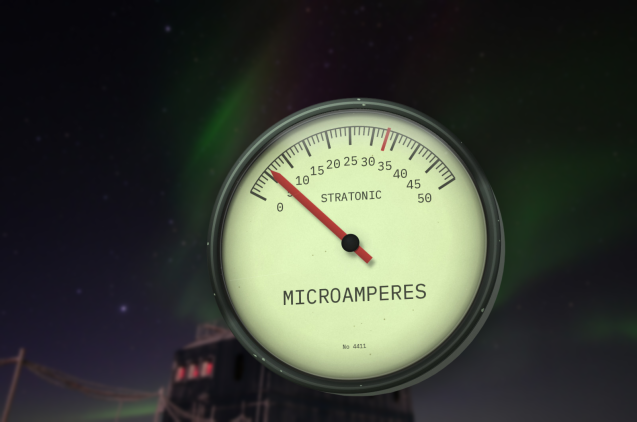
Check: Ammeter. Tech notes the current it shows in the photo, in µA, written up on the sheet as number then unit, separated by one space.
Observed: 6 µA
